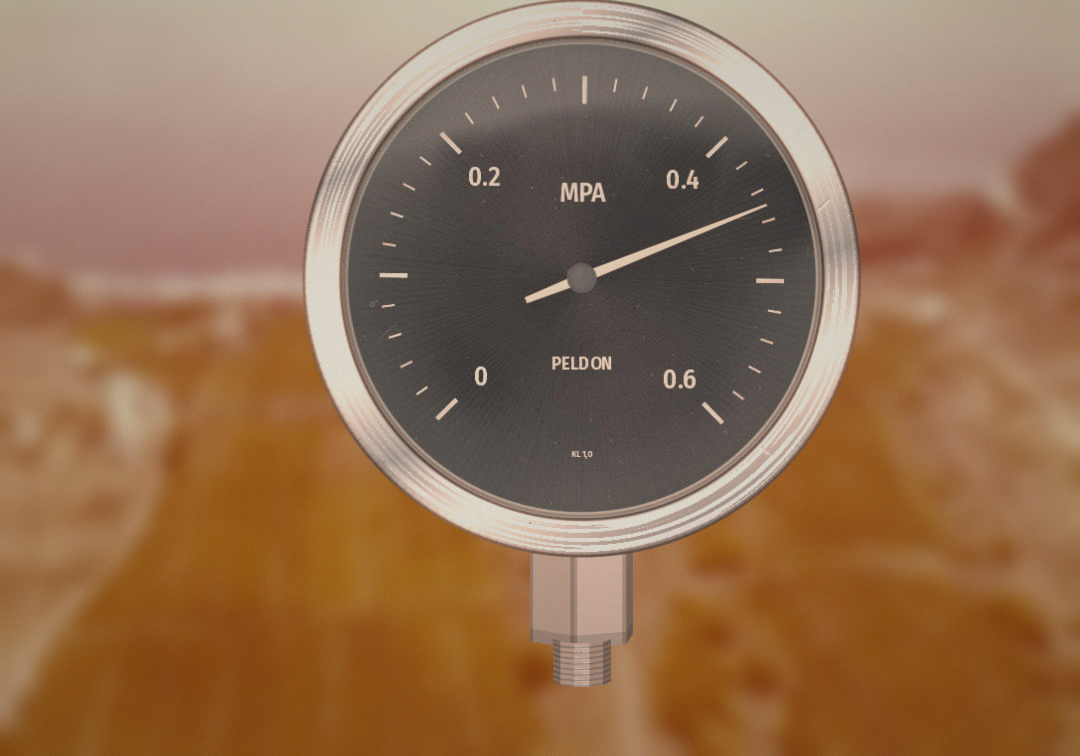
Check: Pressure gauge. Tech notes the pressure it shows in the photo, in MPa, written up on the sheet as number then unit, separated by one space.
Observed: 0.45 MPa
